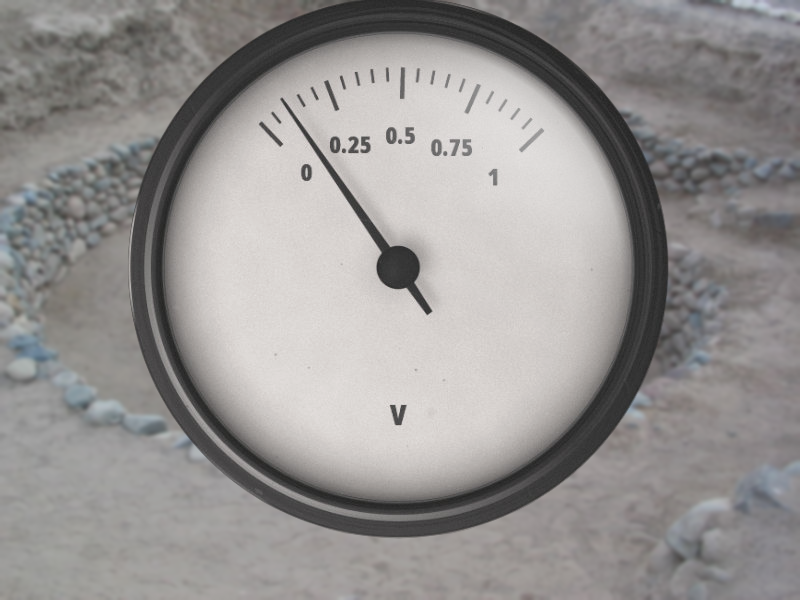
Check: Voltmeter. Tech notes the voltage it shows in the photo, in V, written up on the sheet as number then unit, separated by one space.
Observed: 0.1 V
